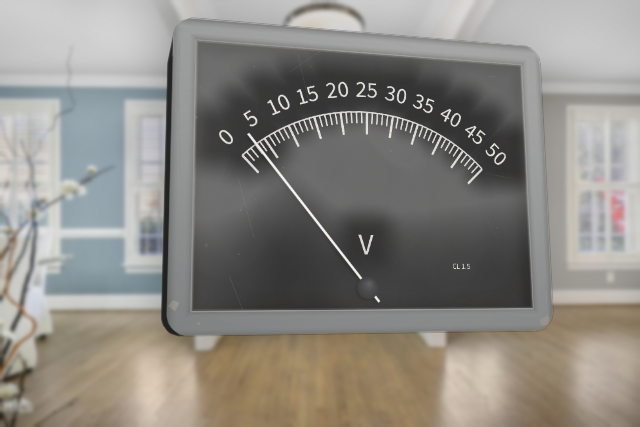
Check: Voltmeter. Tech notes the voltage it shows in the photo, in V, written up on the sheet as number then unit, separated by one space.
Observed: 3 V
